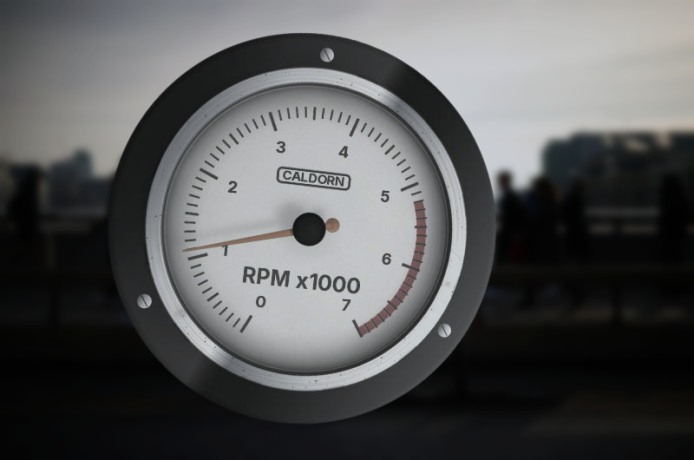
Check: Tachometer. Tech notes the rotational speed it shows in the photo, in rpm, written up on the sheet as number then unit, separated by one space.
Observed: 1100 rpm
